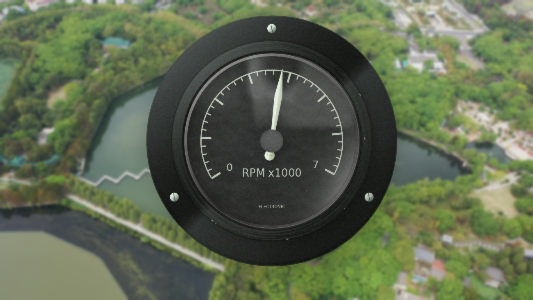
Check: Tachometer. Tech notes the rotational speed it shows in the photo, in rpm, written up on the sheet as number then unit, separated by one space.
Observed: 3800 rpm
